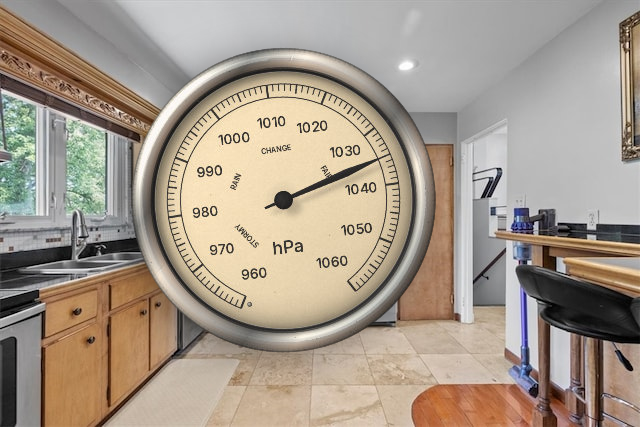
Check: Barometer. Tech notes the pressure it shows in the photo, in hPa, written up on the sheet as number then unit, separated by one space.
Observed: 1035 hPa
